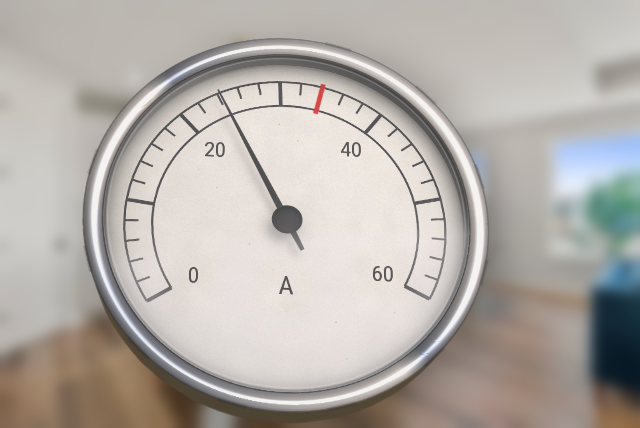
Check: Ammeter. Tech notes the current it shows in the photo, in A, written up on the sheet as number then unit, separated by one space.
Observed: 24 A
